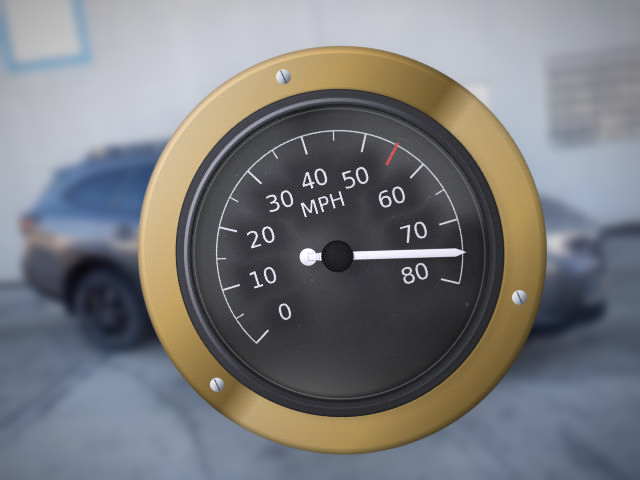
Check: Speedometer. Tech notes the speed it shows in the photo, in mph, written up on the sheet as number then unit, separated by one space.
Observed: 75 mph
